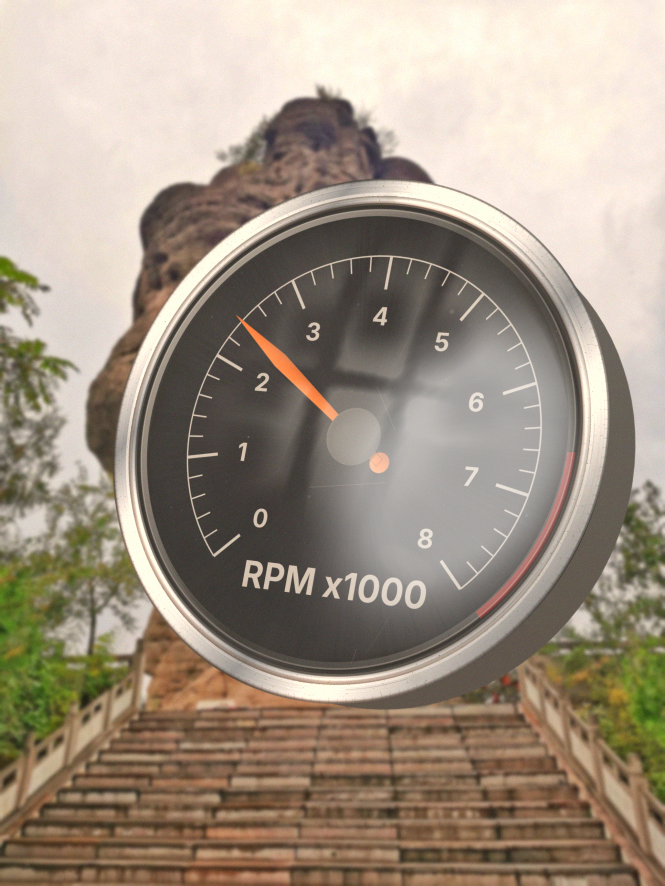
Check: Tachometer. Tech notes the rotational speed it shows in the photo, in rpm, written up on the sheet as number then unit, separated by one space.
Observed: 2400 rpm
